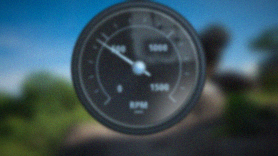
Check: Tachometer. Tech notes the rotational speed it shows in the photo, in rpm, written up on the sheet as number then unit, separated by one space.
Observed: 450 rpm
